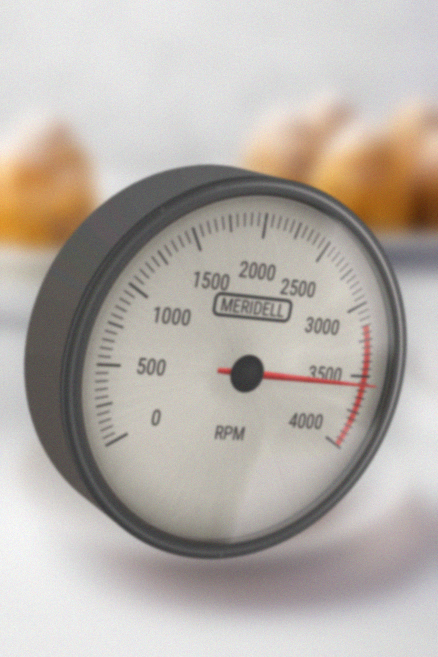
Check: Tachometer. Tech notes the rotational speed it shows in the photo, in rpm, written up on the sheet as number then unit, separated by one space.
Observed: 3550 rpm
